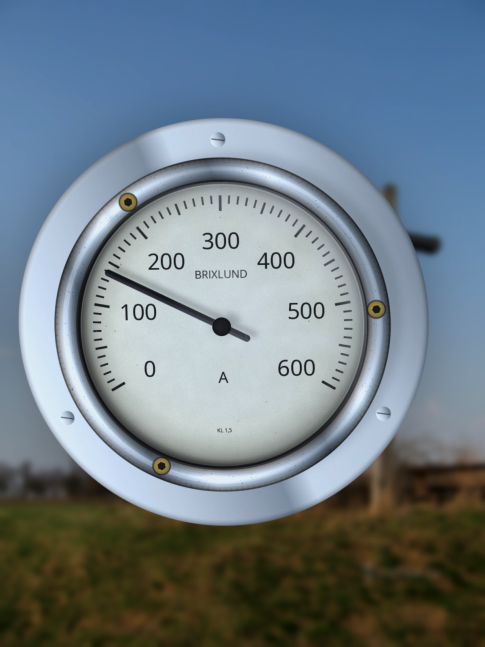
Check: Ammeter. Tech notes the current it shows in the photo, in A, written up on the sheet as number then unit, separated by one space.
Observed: 140 A
